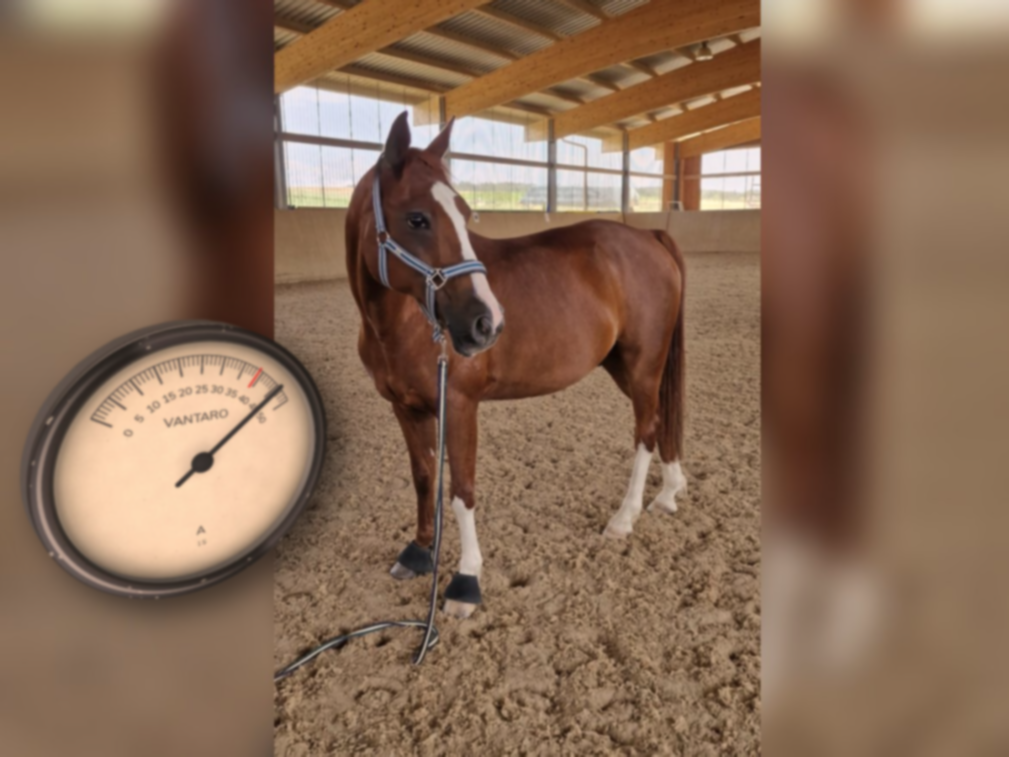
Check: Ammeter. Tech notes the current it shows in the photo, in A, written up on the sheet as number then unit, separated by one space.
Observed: 45 A
